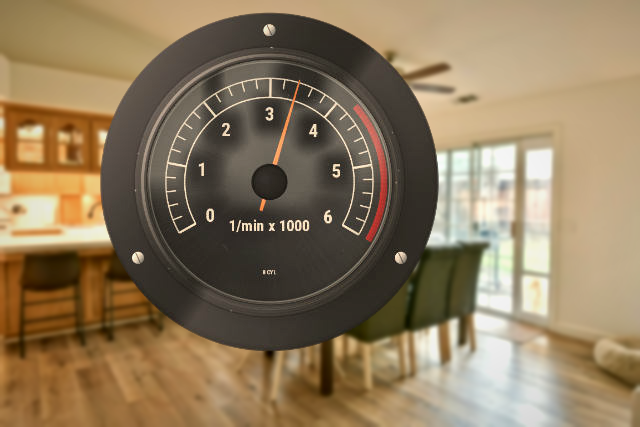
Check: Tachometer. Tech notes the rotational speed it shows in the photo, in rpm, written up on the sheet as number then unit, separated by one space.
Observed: 3400 rpm
